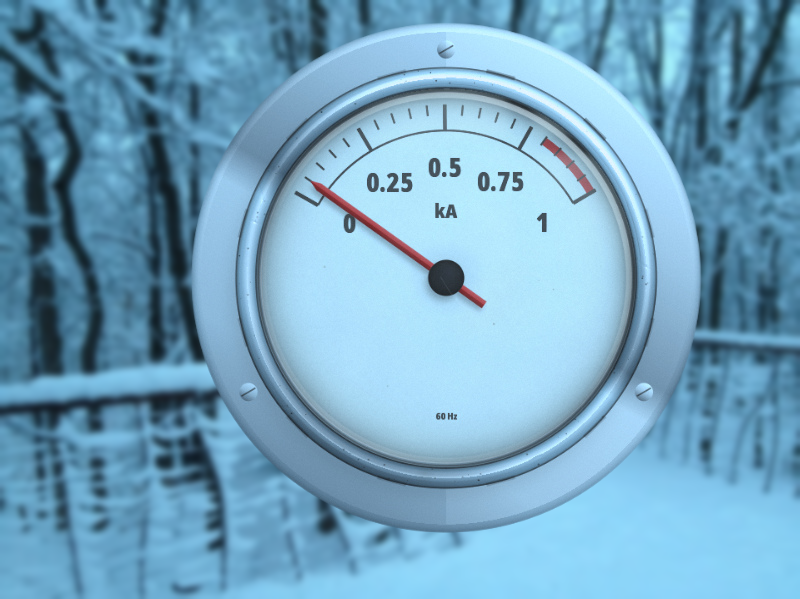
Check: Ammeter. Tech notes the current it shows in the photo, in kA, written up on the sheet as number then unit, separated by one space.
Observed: 0.05 kA
